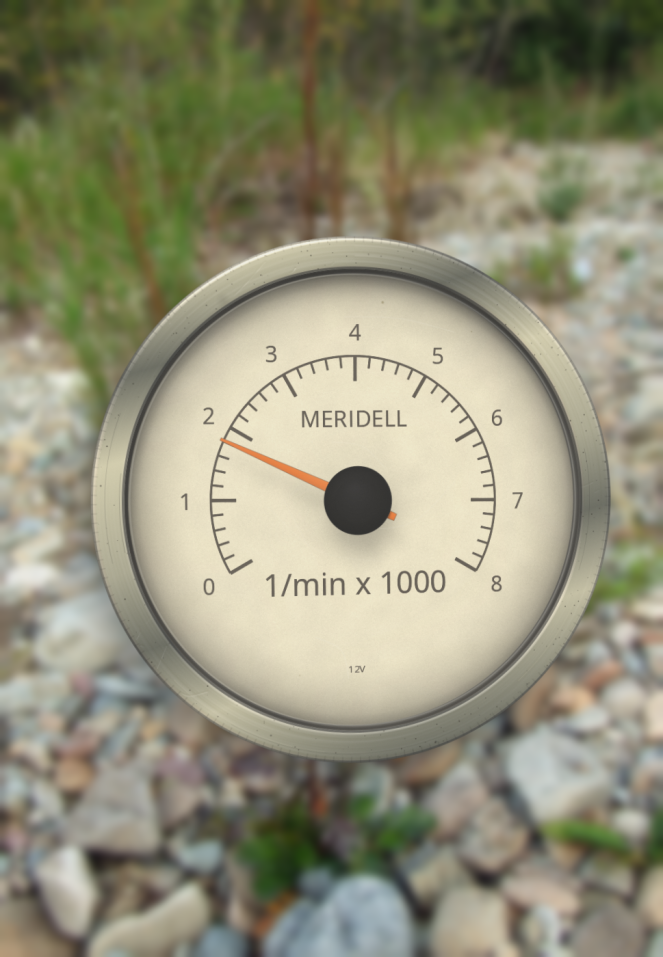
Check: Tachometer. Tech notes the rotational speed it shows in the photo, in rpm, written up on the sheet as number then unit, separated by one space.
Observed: 1800 rpm
